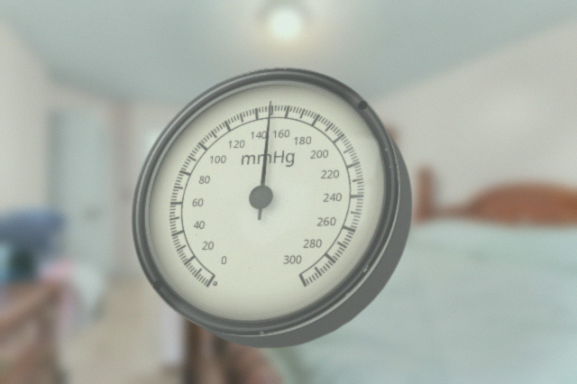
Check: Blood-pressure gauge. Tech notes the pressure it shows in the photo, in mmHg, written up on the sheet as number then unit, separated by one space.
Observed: 150 mmHg
